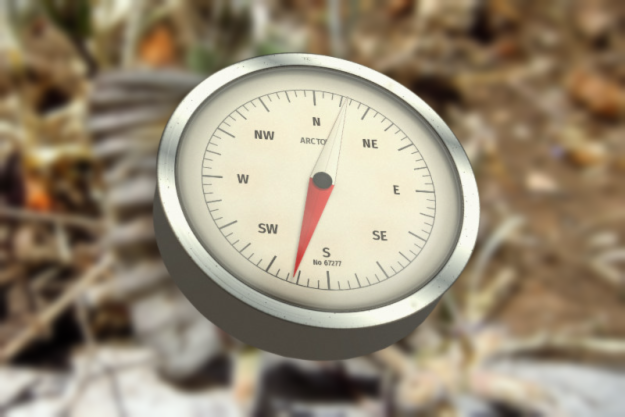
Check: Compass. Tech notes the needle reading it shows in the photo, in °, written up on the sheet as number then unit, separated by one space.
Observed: 197.5 °
